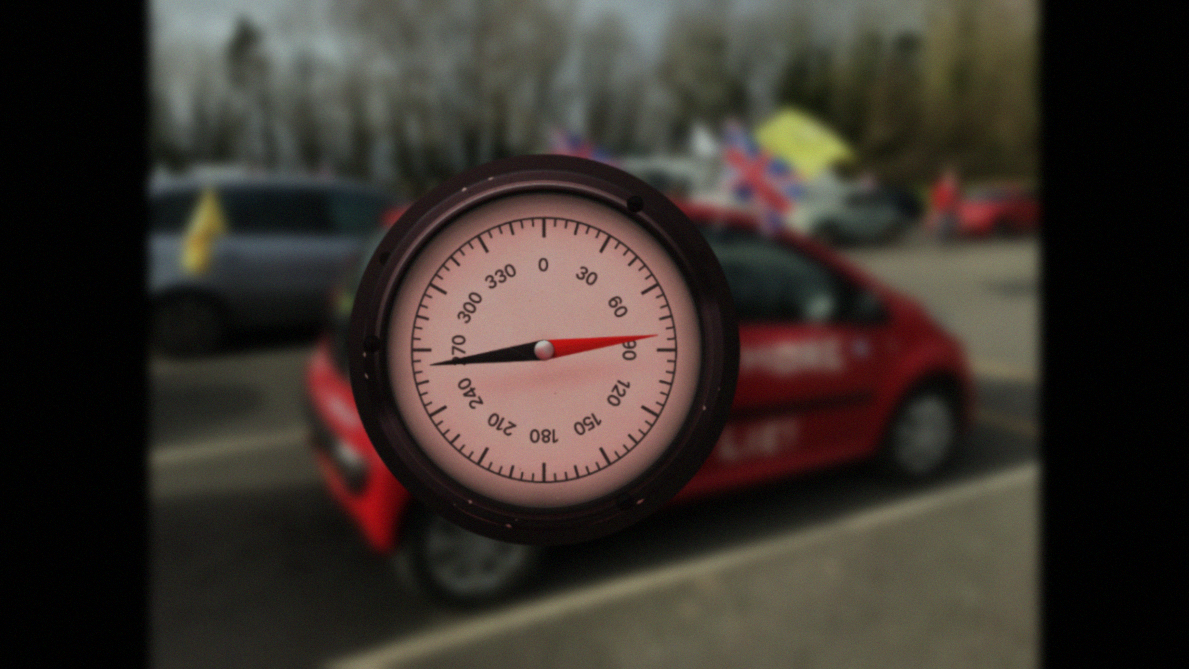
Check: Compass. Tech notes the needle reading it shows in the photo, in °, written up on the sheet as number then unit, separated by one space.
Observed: 82.5 °
